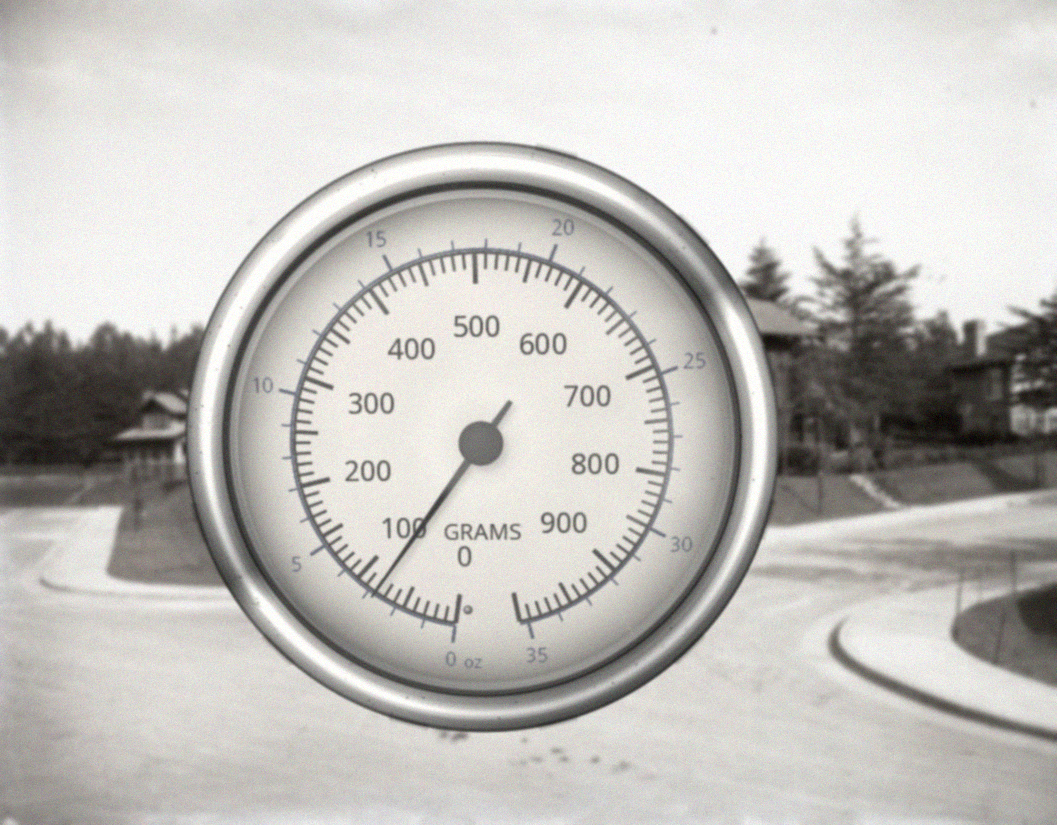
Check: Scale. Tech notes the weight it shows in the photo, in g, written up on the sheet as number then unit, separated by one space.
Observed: 80 g
